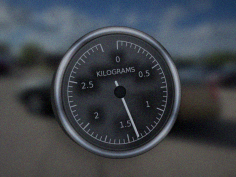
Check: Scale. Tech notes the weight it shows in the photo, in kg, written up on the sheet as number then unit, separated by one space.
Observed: 1.4 kg
